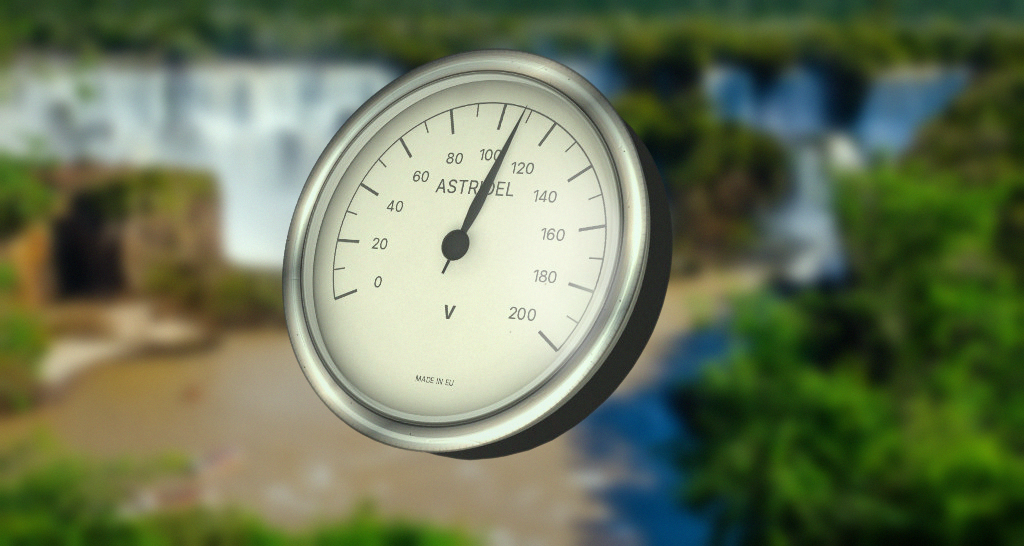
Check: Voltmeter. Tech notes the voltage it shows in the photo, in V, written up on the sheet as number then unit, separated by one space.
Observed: 110 V
